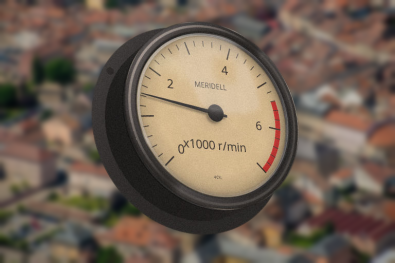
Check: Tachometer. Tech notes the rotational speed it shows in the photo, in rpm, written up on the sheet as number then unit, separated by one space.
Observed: 1400 rpm
